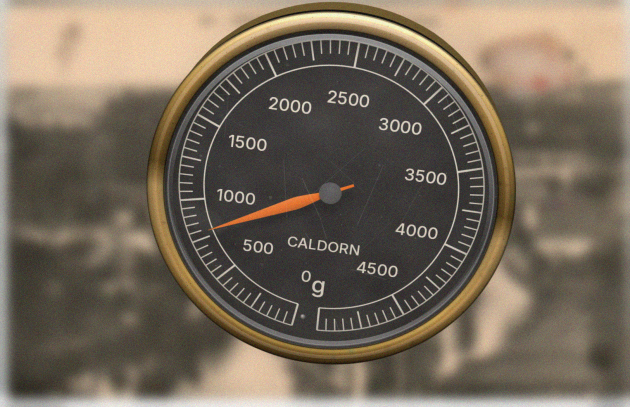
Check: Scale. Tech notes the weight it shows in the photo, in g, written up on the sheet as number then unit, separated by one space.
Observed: 800 g
